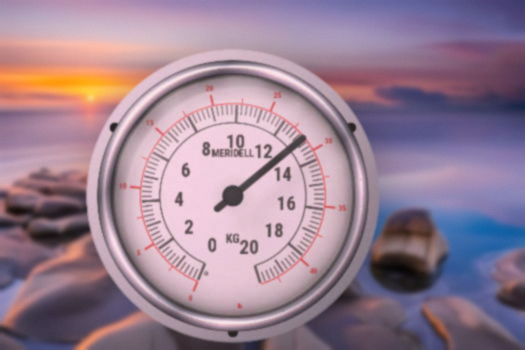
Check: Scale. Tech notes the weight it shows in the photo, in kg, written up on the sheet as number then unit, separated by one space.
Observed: 13 kg
